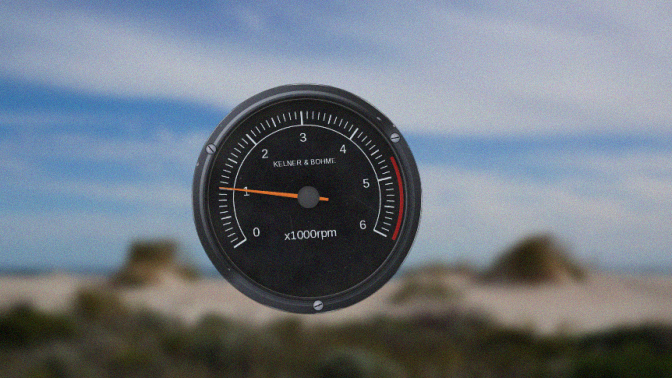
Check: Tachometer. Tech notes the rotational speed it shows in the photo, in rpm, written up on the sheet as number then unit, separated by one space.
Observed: 1000 rpm
